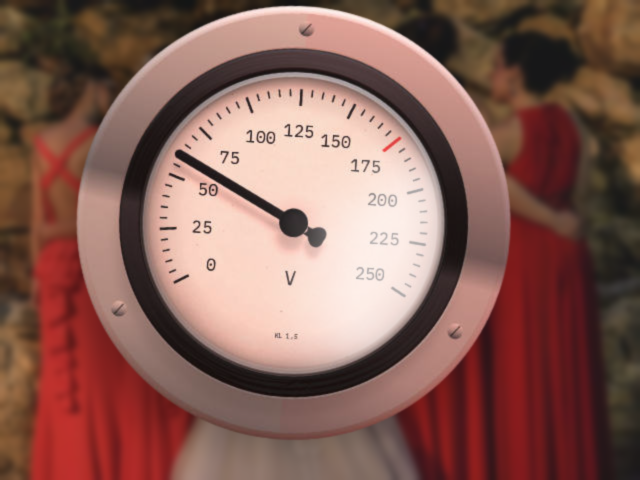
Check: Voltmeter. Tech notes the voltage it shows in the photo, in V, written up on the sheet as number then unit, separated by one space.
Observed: 60 V
